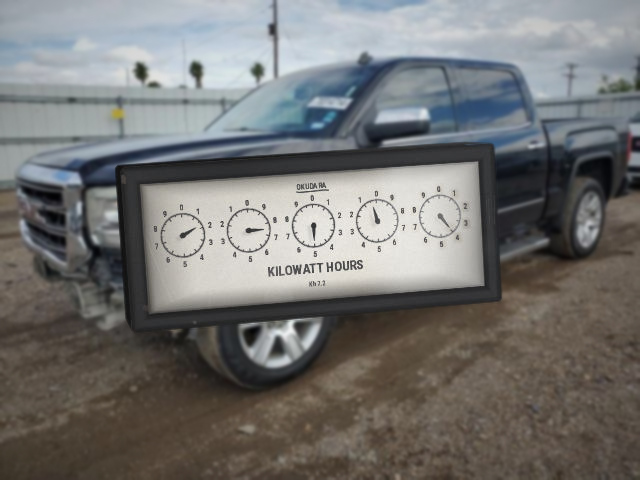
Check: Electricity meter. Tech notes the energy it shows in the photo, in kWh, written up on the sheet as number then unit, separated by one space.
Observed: 17504 kWh
